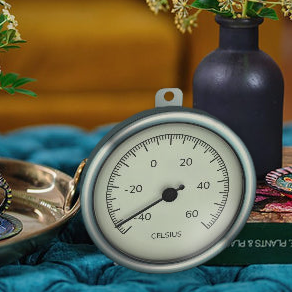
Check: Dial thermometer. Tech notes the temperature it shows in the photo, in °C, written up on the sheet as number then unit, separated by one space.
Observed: -35 °C
